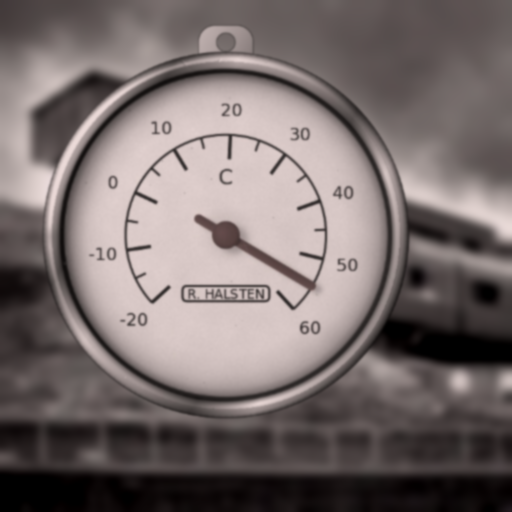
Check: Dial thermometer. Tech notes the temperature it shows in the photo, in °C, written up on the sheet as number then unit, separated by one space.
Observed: 55 °C
